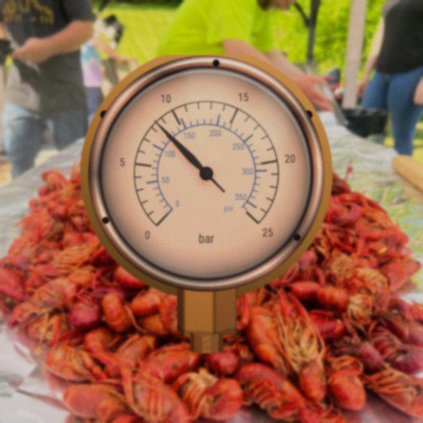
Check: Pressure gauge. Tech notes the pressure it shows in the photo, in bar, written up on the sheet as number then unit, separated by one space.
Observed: 8.5 bar
